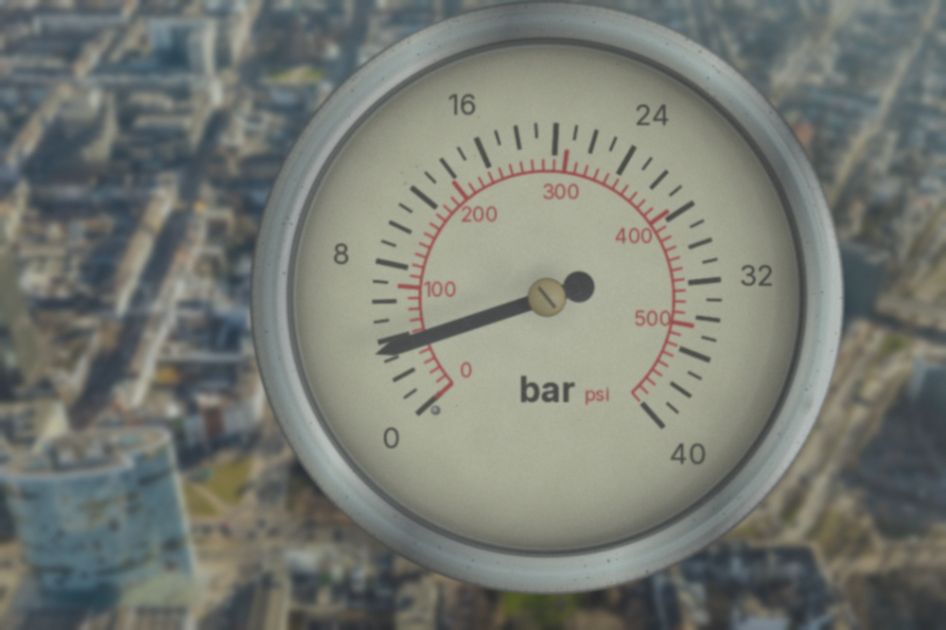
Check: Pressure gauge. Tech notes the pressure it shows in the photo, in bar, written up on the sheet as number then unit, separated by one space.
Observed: 3.5 bar
